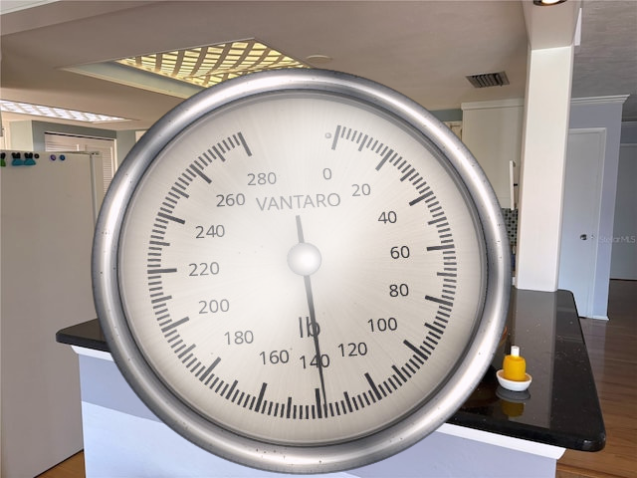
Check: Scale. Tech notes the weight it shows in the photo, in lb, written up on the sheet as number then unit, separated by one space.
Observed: 138 lb
